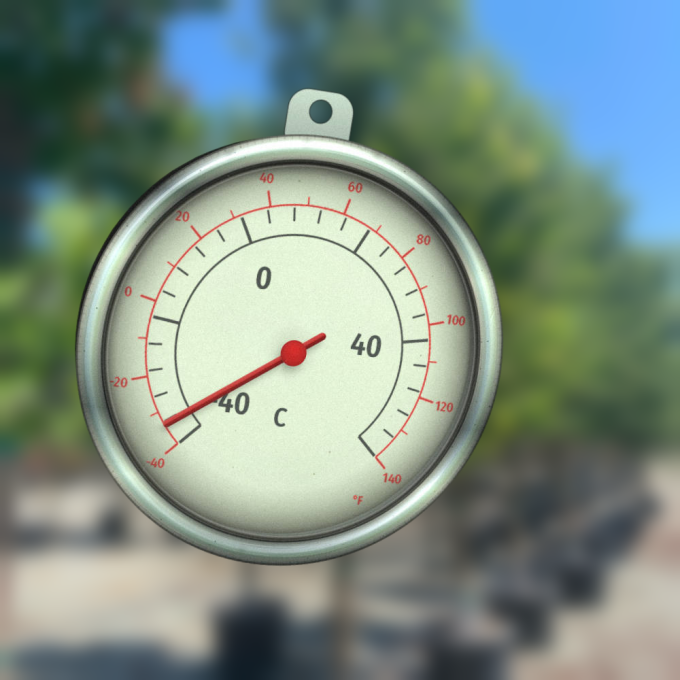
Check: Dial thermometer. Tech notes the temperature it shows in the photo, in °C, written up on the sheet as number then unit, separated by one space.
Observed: -36 °C
